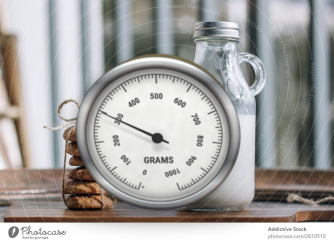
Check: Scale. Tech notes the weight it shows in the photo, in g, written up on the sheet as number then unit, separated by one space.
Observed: 300 g
